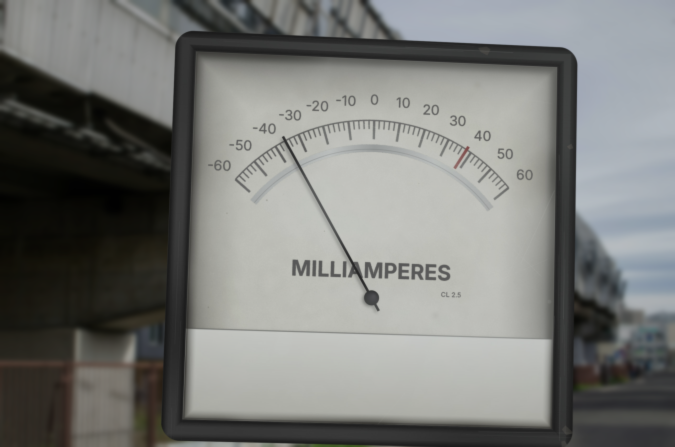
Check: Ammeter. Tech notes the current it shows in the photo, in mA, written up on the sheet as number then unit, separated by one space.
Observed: -36 mA
